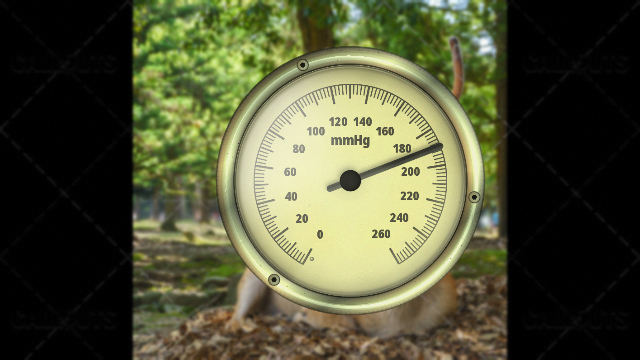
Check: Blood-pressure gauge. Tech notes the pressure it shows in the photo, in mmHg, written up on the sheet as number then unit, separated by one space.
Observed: 190 mmHg
